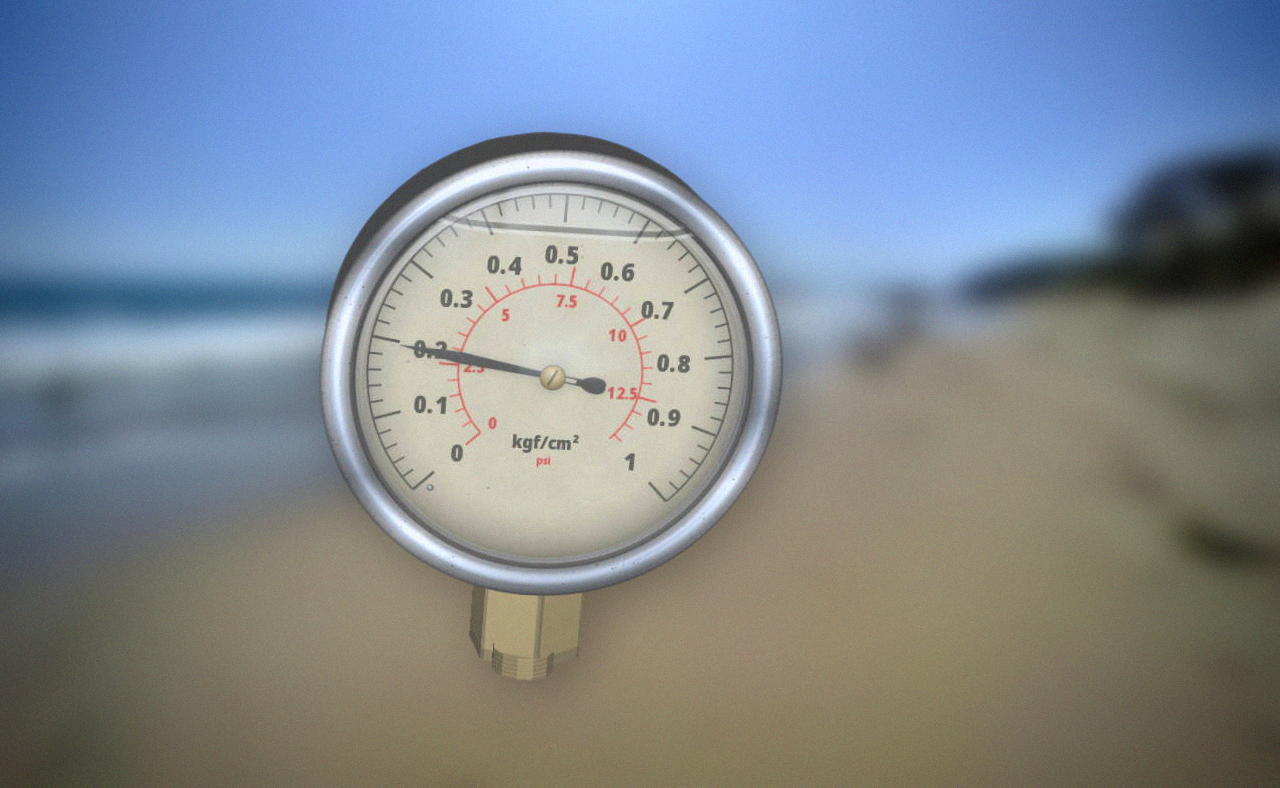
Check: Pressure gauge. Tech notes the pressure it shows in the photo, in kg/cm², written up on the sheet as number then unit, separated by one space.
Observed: 0.2 kg/cm²
